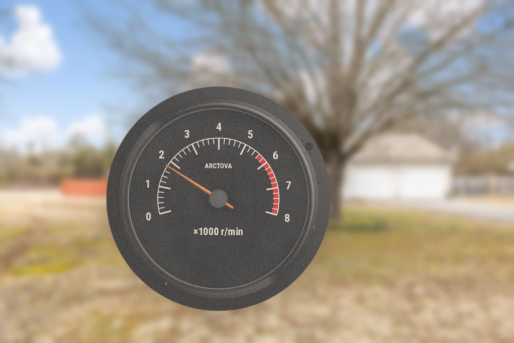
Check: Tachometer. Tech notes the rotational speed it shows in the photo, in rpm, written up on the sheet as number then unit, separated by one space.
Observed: 1800 rpm
